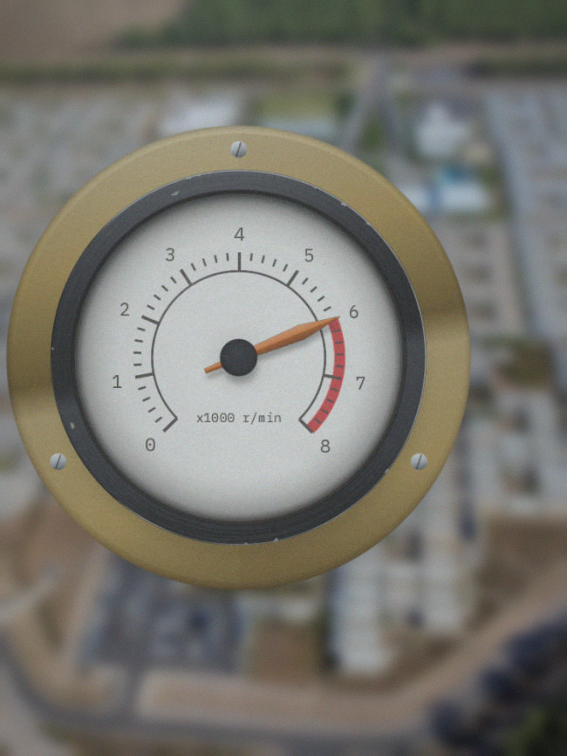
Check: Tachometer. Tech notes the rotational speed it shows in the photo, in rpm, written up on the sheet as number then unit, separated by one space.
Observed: 6000 rpm
